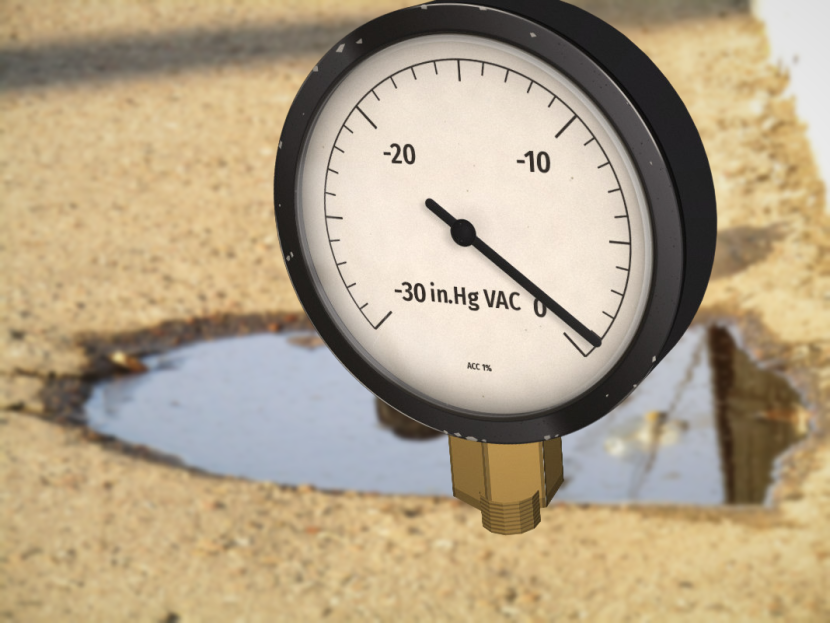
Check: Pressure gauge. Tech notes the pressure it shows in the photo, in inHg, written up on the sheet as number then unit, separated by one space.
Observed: -1 inHg
